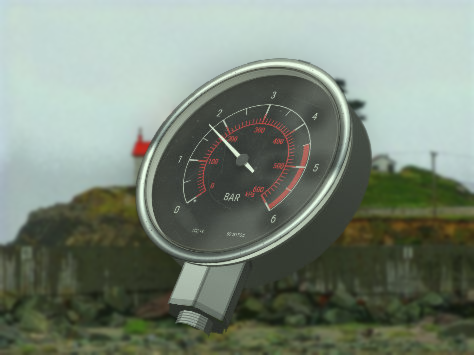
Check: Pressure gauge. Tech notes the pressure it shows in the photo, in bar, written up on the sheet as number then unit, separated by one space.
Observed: 1.75 bar
